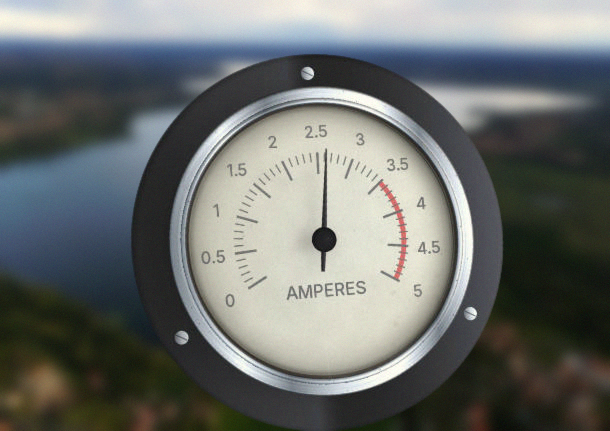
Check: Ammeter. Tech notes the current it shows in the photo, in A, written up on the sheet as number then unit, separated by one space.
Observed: 2.6 A
